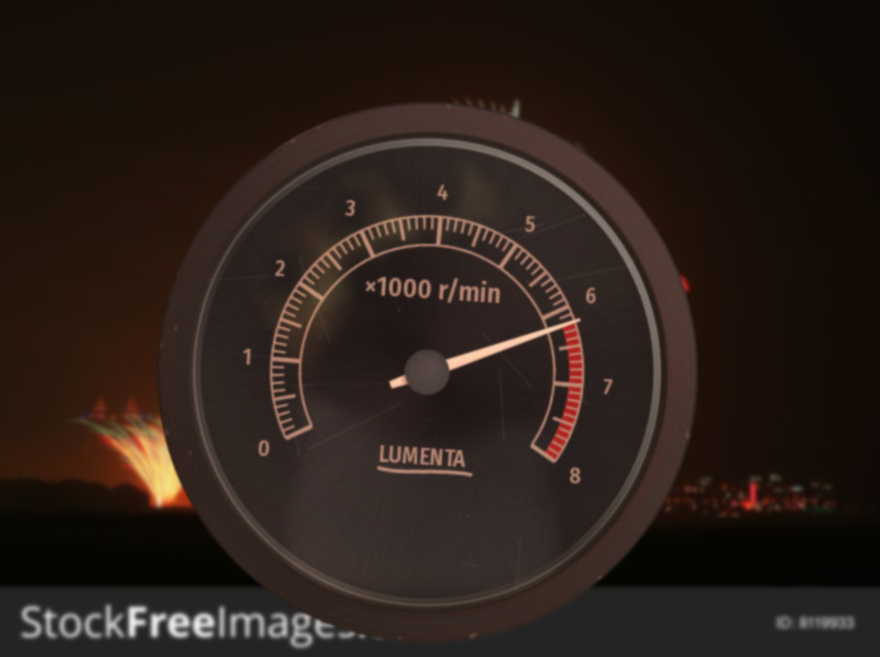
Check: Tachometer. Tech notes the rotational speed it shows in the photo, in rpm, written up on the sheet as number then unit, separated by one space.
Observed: 6200 rpm
